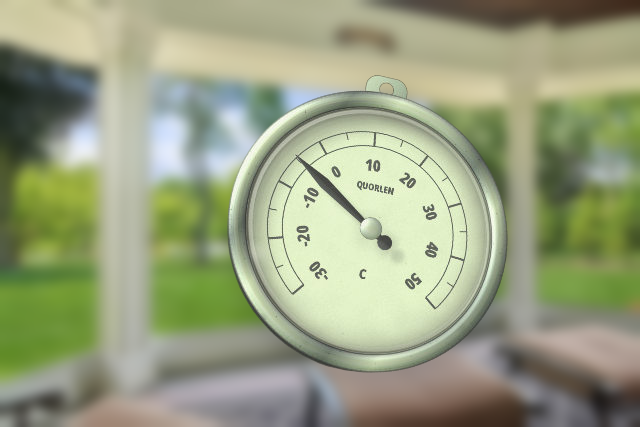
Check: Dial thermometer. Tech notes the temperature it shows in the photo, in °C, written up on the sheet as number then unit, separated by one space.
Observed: -5 °C
